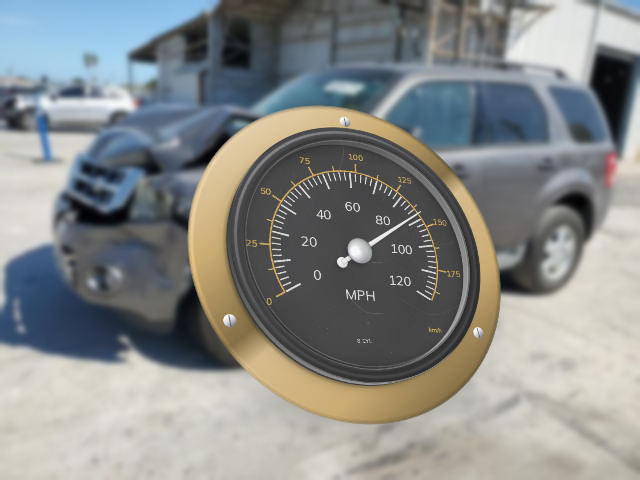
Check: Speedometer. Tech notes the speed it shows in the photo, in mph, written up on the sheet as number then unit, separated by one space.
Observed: 88 mph
